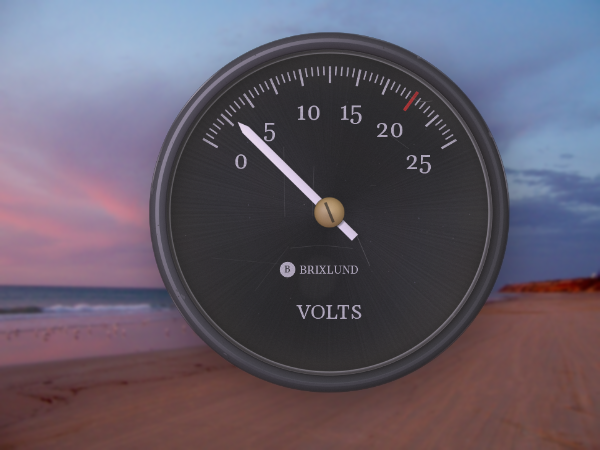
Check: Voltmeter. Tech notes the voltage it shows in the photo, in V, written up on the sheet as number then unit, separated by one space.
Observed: 3 V
